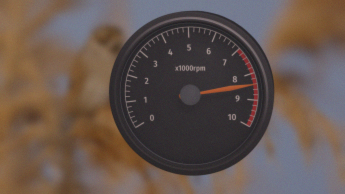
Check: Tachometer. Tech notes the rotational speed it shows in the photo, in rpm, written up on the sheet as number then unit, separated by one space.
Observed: 8400 rpm
